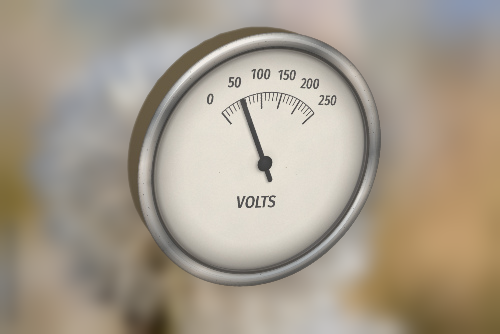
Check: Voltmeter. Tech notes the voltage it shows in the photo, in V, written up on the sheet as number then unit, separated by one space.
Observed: 50 V
